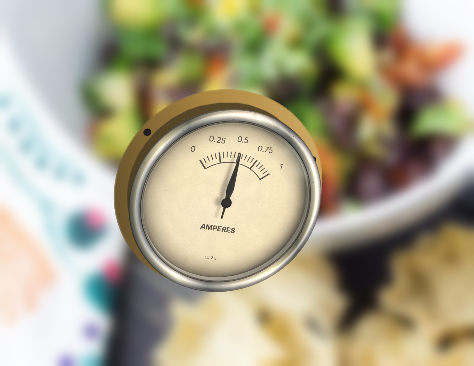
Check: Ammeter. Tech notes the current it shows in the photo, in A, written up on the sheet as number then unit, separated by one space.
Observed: 0.5 A
